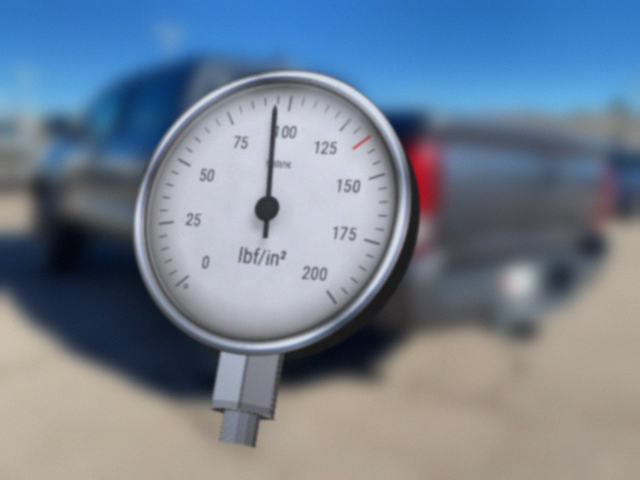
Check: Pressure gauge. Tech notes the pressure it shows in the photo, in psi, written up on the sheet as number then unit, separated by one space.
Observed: 95 psi
